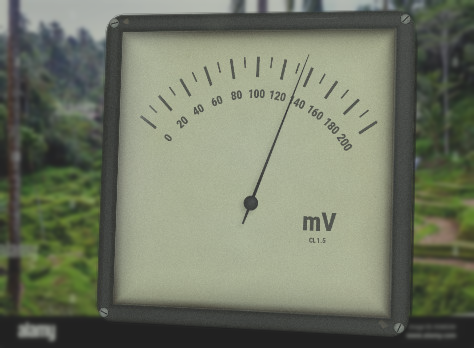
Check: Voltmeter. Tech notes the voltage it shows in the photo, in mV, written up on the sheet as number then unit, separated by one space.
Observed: 135 mV
